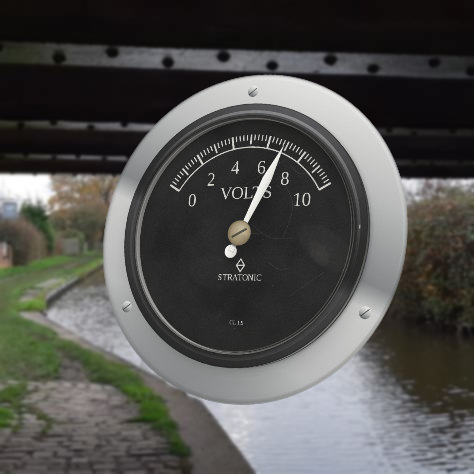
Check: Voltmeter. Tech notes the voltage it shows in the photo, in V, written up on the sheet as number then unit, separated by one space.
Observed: 7 V
